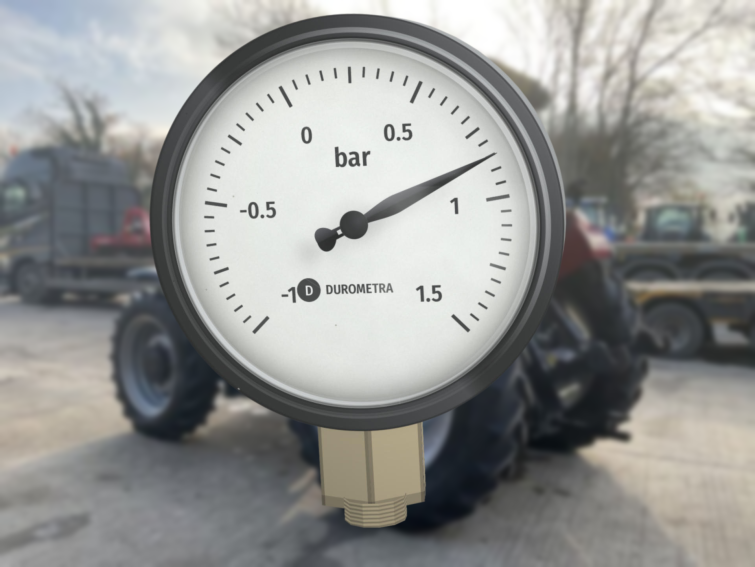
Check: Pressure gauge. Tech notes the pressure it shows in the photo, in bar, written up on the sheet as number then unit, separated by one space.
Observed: 0.85 bar
